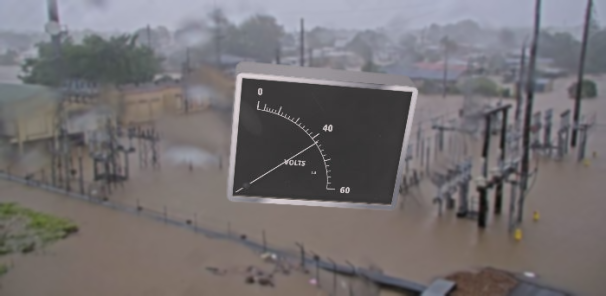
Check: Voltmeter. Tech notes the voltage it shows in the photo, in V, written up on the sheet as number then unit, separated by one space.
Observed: 42 V
